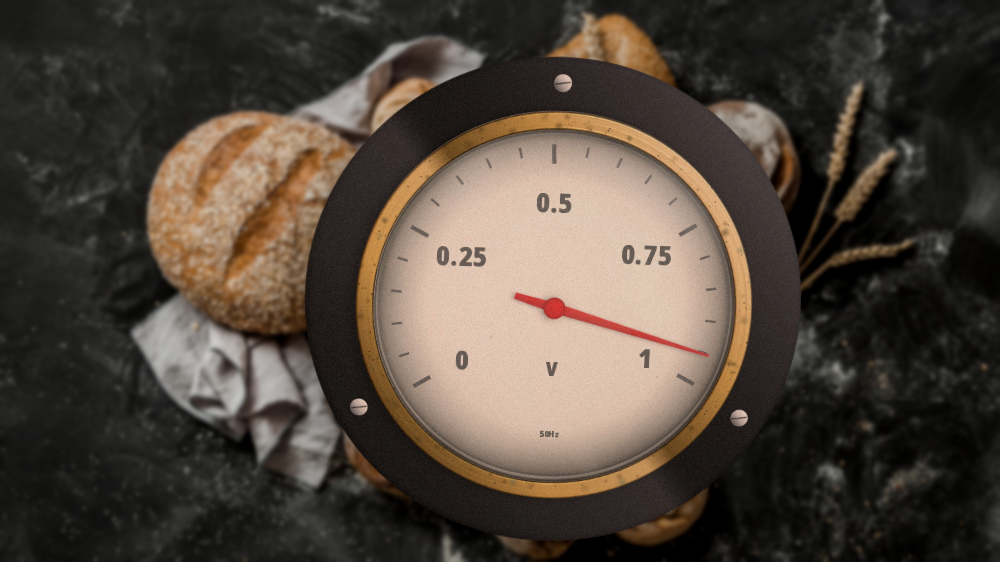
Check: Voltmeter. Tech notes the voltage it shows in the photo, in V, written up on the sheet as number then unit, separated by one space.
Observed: 0.95 V
